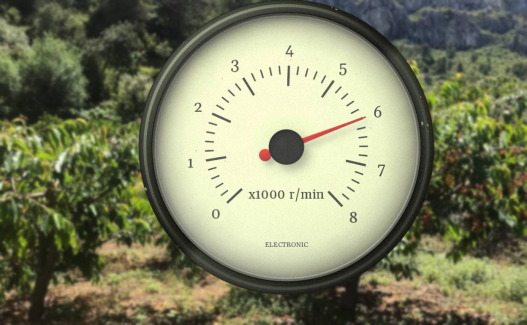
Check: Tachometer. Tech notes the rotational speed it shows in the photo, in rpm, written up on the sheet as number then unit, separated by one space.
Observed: 6000 rpm
